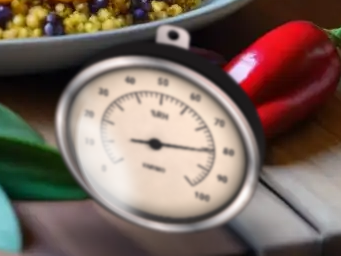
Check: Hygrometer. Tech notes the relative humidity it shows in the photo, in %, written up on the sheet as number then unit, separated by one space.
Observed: 80 %
